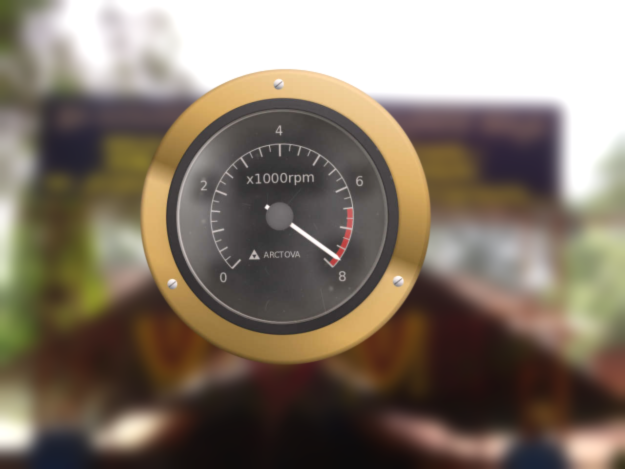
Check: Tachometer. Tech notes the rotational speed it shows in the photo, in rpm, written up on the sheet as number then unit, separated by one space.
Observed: 7750 rpm
